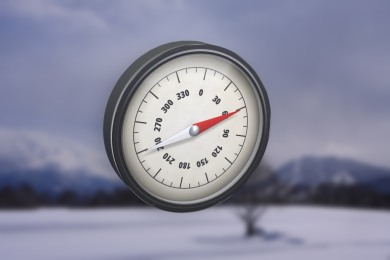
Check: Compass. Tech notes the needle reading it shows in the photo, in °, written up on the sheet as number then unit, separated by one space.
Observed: 60 °
